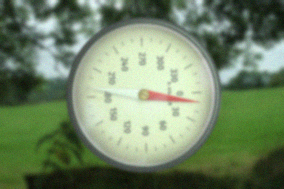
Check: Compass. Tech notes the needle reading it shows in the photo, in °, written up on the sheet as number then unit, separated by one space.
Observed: 10 °
